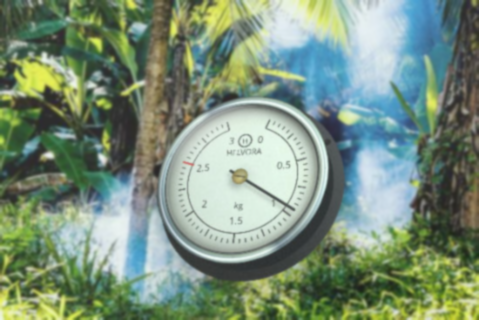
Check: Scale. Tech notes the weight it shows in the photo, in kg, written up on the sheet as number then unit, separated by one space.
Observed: 0.95 kg
